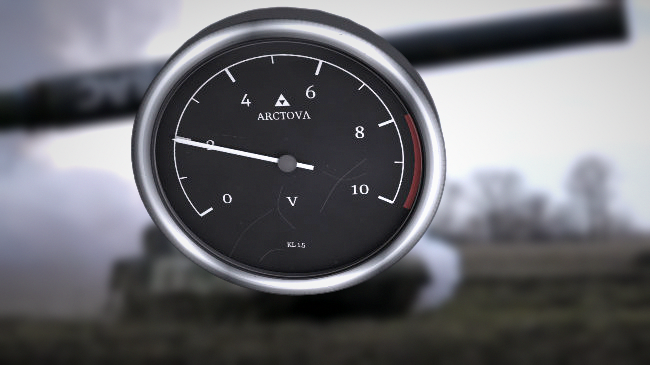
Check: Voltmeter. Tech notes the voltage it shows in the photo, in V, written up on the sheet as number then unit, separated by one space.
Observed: 2 V
